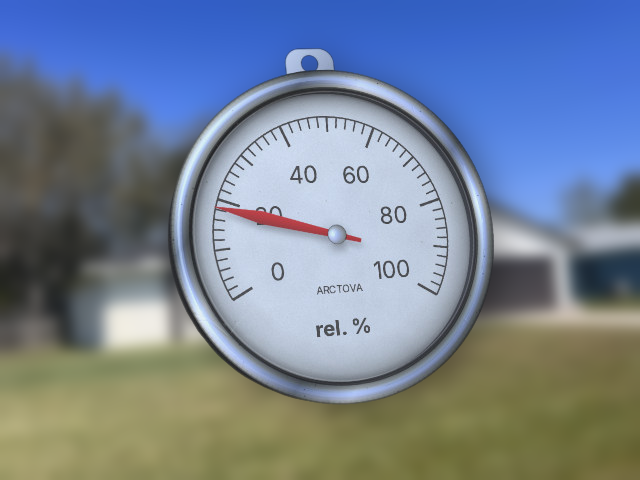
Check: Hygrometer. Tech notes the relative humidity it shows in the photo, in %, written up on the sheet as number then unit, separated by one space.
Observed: 18 %
